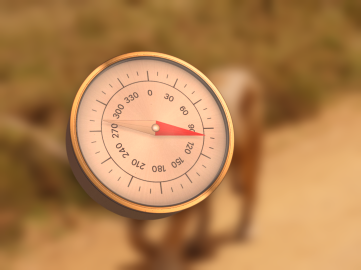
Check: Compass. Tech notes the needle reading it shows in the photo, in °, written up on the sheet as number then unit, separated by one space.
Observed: 100 °
